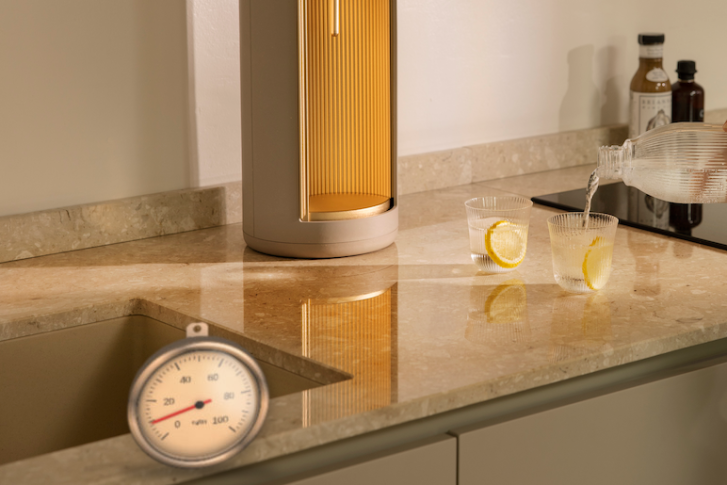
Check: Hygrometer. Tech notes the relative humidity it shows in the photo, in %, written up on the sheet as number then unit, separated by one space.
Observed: 10 %
